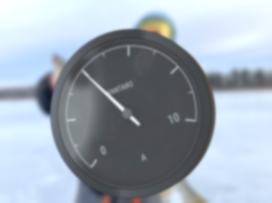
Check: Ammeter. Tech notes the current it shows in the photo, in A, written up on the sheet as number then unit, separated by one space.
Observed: 4 A
